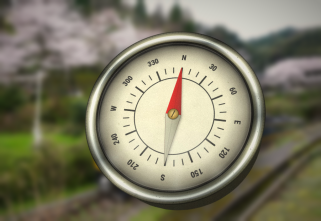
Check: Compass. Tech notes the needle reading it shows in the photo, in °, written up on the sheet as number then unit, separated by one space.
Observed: 0 °
